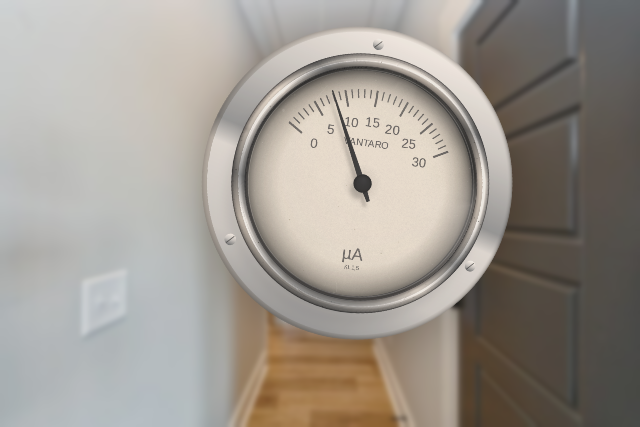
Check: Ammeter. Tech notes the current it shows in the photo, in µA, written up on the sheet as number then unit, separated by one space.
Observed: 8 µA
